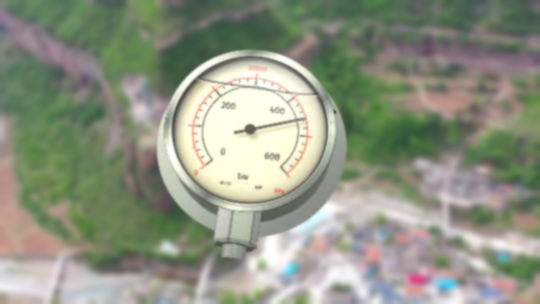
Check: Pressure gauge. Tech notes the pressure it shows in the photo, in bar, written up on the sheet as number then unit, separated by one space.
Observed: 460 bar
